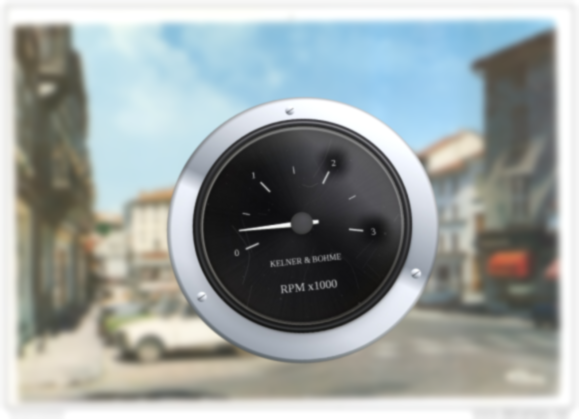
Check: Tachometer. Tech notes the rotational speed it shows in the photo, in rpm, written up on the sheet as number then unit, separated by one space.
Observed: 250 rpm
